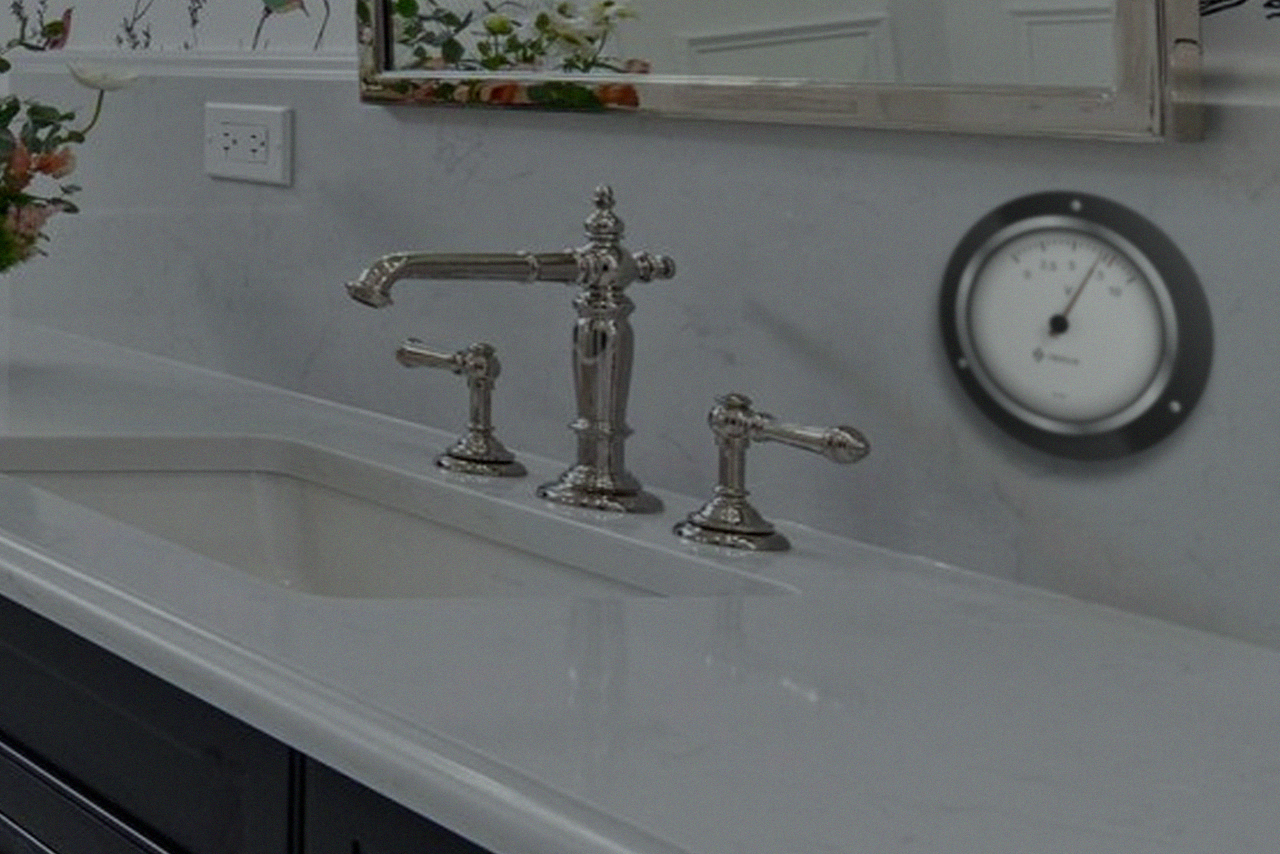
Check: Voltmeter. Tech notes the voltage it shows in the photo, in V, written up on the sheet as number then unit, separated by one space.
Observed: 7.5 V
